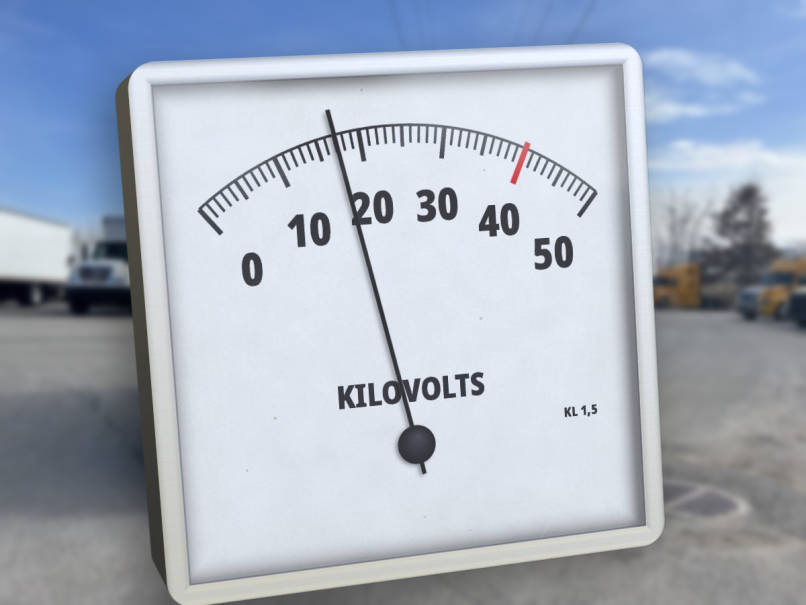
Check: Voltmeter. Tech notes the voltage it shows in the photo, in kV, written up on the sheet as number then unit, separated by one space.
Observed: 17 kV
